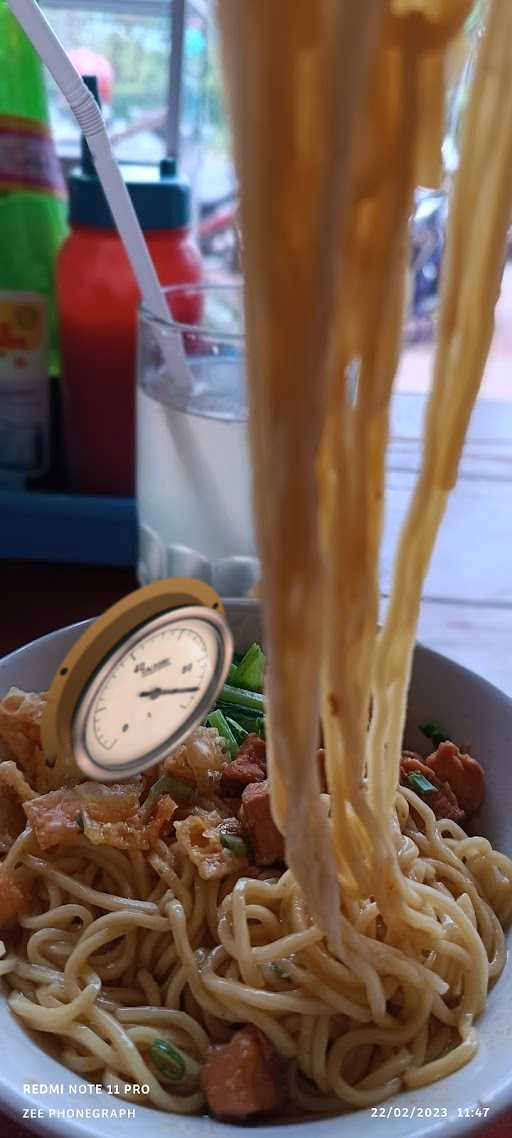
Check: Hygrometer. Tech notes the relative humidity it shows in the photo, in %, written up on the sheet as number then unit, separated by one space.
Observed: 92 %
